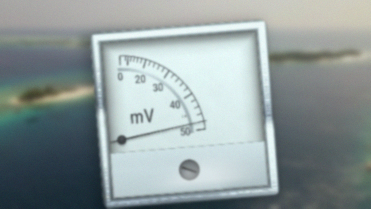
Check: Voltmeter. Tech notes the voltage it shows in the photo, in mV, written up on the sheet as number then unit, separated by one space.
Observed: 48 mV
